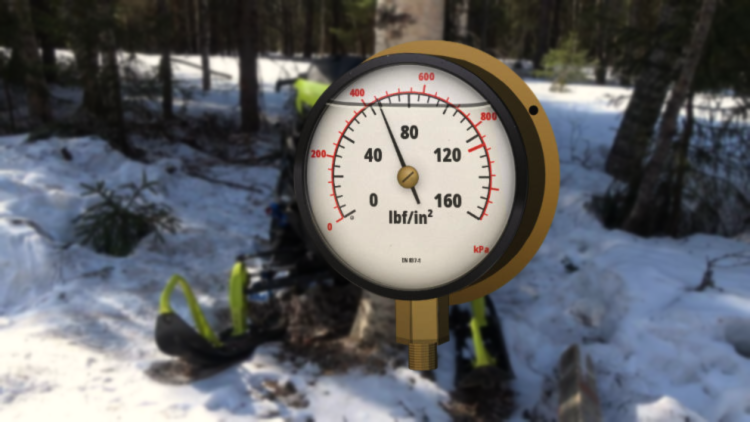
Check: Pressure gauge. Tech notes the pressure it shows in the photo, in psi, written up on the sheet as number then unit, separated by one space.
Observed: 65 psi
